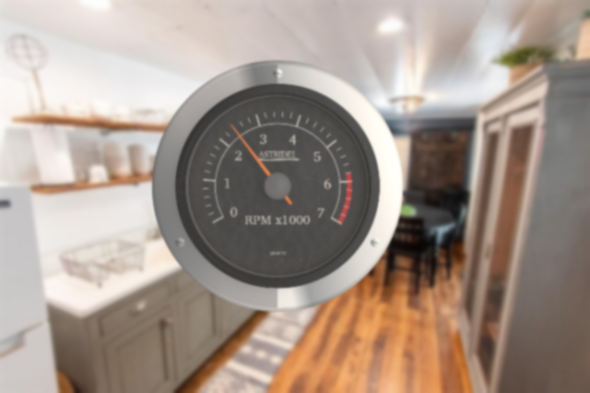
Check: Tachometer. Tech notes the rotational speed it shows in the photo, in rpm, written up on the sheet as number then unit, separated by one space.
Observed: 2400 rpm
